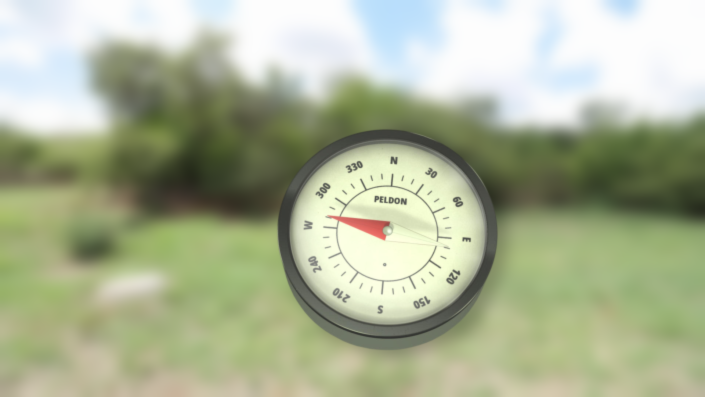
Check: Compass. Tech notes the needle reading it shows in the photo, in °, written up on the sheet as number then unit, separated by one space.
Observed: 280 °
